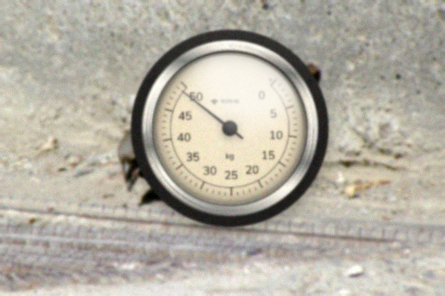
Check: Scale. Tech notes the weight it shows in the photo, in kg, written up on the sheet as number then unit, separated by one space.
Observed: 49 kg
